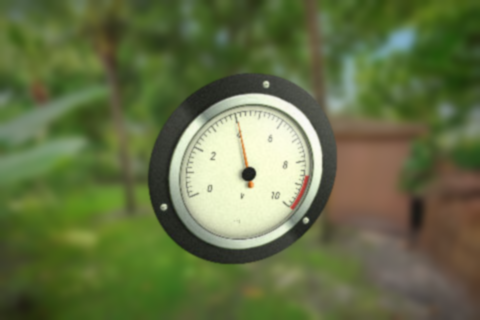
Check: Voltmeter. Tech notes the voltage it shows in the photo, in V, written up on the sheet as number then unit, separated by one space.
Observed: 4 V
